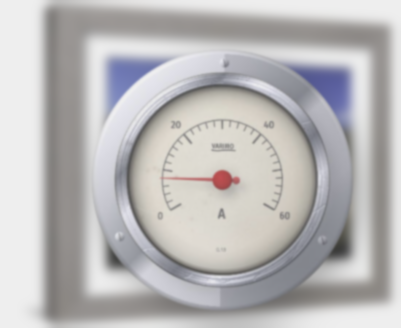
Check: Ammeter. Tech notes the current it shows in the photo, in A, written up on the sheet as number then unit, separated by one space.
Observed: 8 A
